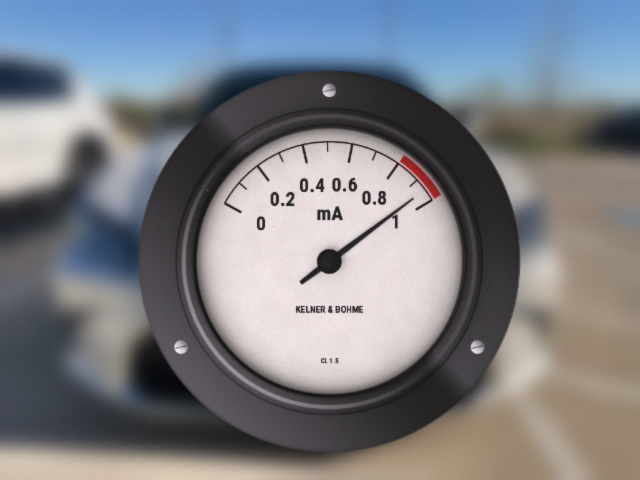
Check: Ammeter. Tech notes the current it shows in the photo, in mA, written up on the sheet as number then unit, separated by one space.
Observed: 0.95 mA
